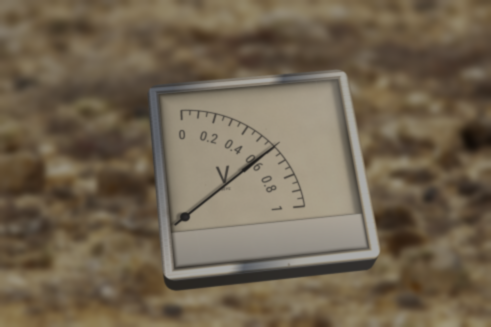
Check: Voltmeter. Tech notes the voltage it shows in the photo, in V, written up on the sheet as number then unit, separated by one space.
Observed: 0.6 V
